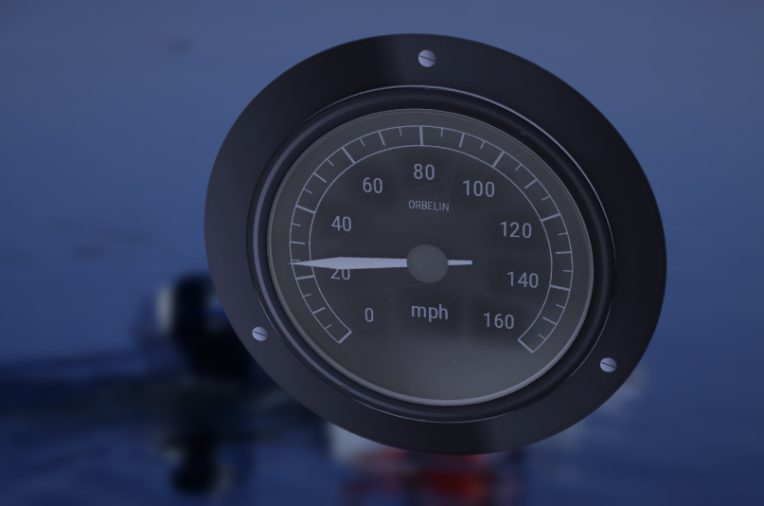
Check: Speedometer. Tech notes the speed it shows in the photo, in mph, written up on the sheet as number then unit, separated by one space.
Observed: 25 mph
